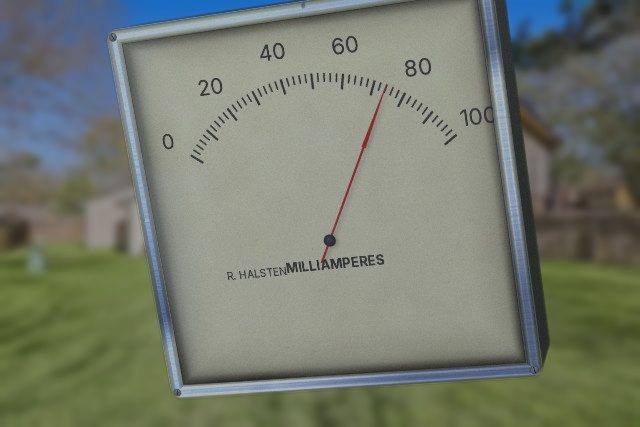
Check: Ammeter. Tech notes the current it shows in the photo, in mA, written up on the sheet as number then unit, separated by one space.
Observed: 74 mA
